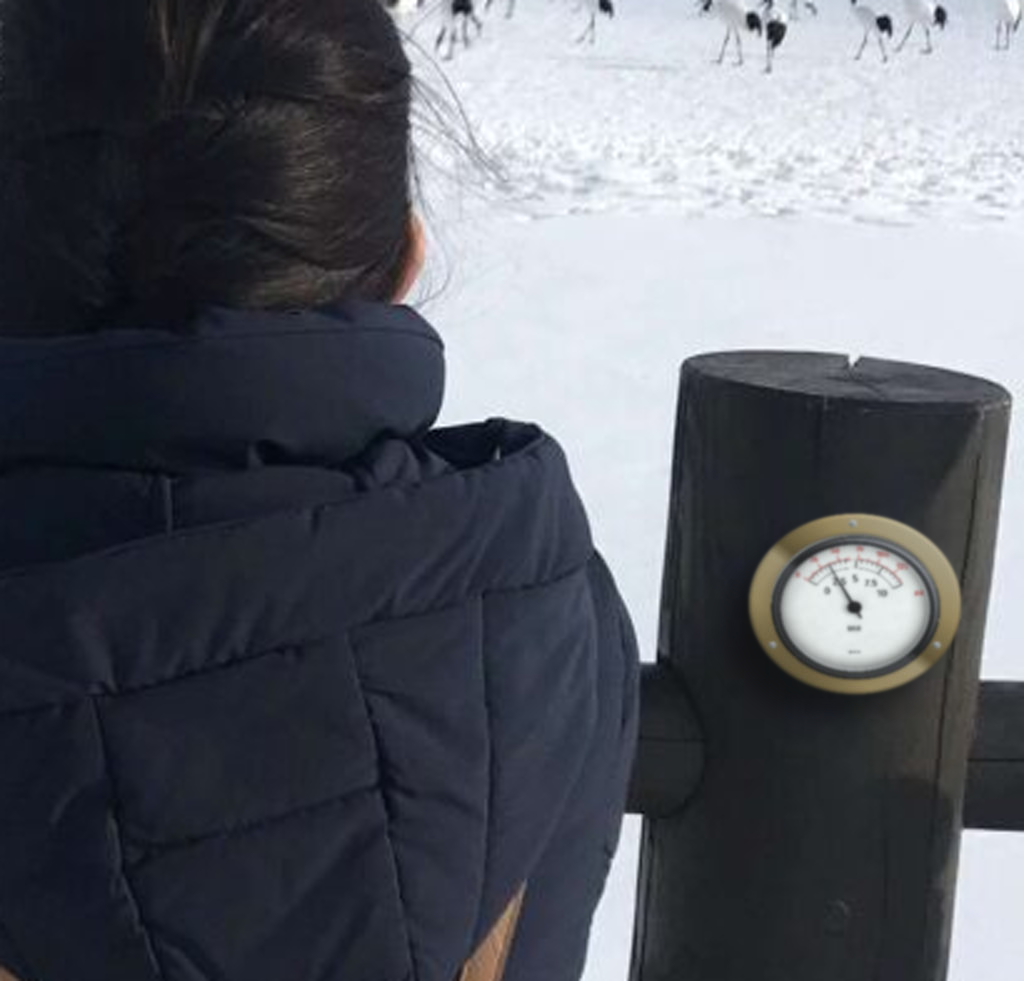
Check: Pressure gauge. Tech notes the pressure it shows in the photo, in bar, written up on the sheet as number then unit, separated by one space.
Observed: 2.5 bar
